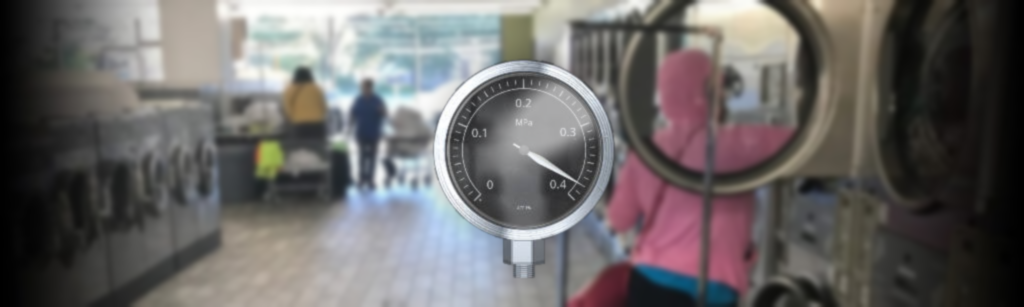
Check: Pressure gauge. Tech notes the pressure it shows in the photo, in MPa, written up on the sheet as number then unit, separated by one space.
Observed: 0.38 MPa
